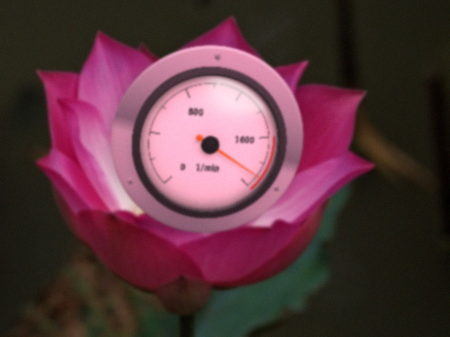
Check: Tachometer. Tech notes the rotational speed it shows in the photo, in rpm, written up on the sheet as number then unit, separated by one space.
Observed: 1900 rpm
